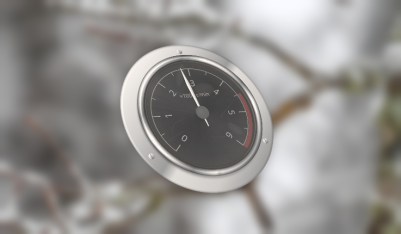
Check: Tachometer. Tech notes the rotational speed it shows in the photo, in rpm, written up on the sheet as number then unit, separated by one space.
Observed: 2750 rpm
